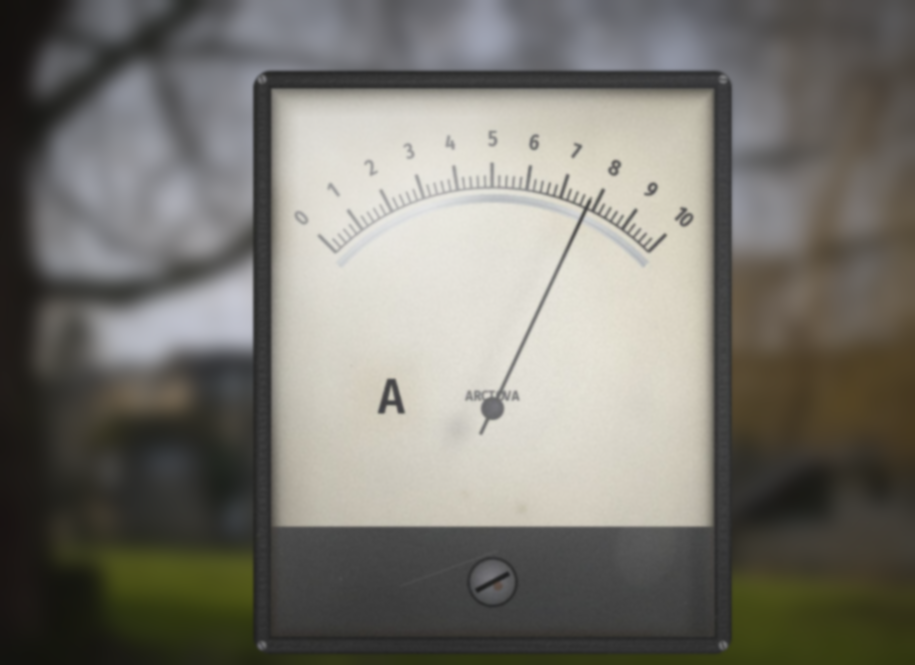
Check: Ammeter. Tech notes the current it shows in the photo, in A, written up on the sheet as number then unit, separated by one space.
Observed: 7.8 A
